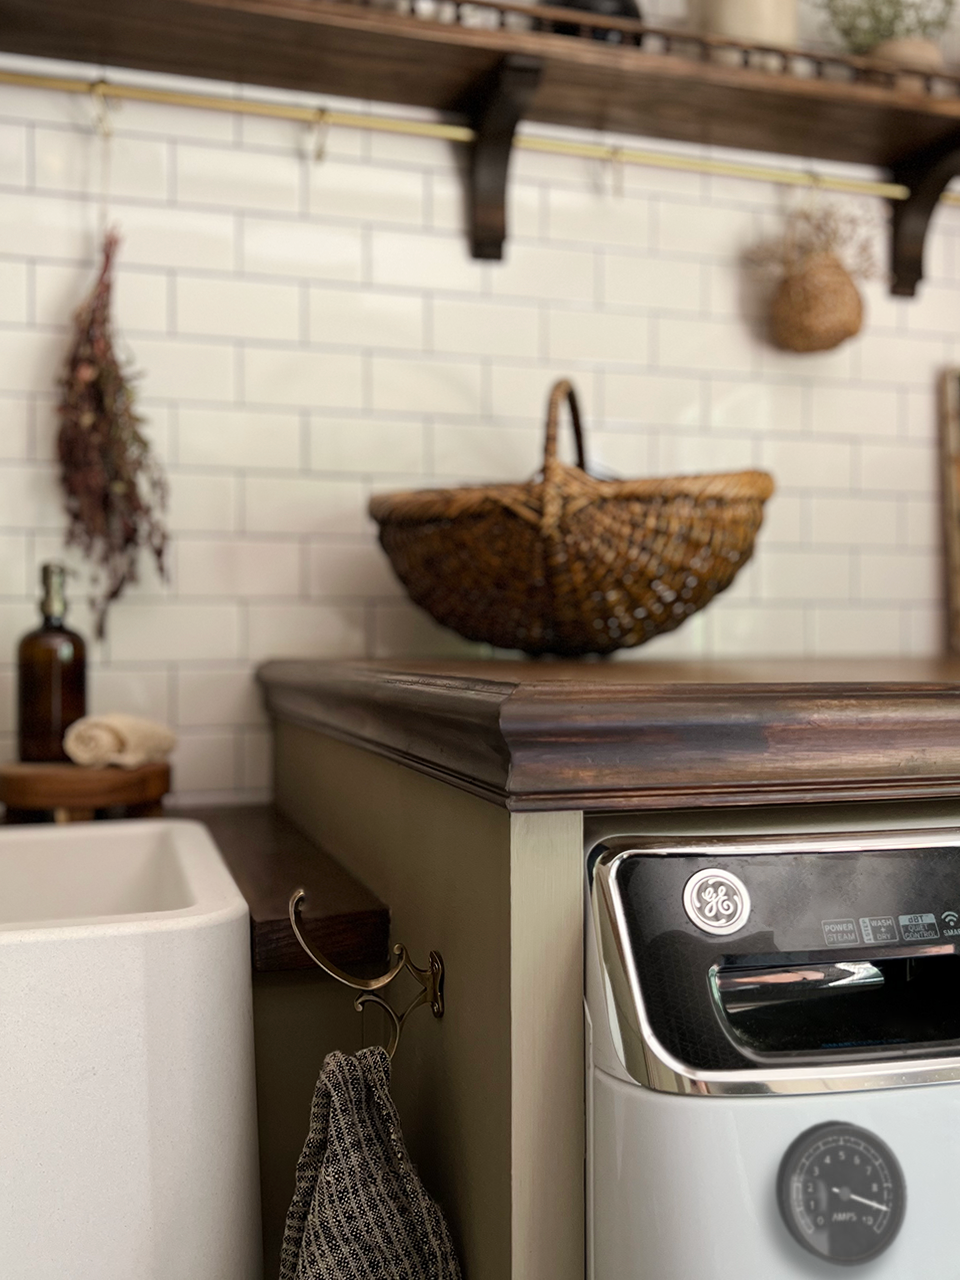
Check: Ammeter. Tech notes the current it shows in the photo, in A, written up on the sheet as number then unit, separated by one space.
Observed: 9 A
